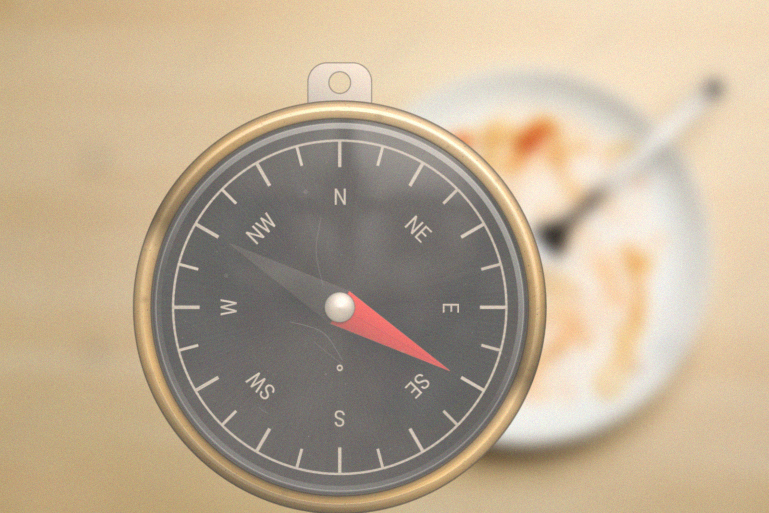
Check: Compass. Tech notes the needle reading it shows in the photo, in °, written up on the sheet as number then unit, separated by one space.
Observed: 120 °
